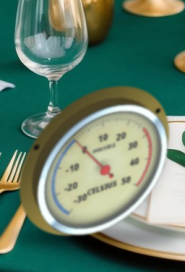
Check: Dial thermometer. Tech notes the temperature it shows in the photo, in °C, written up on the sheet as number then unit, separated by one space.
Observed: 0 °C
